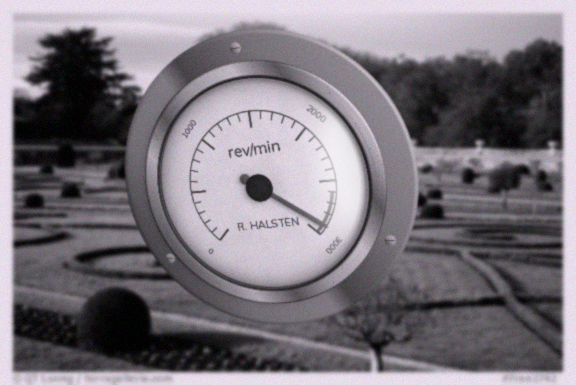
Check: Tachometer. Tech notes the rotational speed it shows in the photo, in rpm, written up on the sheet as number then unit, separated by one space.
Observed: 2900 rpm
